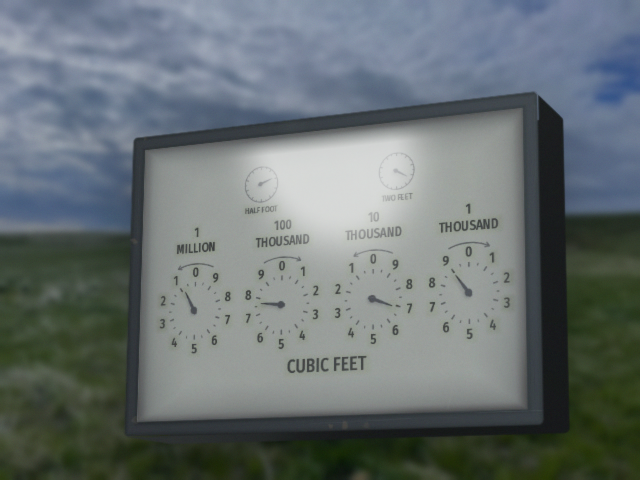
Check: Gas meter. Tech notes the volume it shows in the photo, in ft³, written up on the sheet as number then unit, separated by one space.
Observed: 76900 ft³
